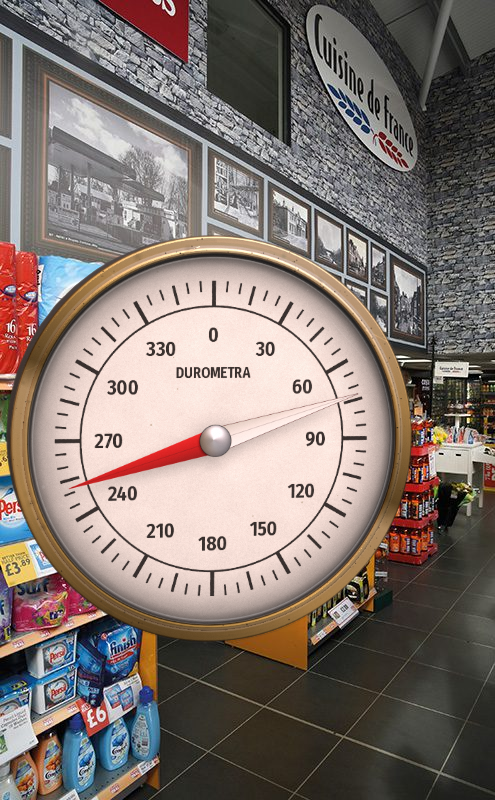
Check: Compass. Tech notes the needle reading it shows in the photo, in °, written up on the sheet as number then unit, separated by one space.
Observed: 252.5 °
